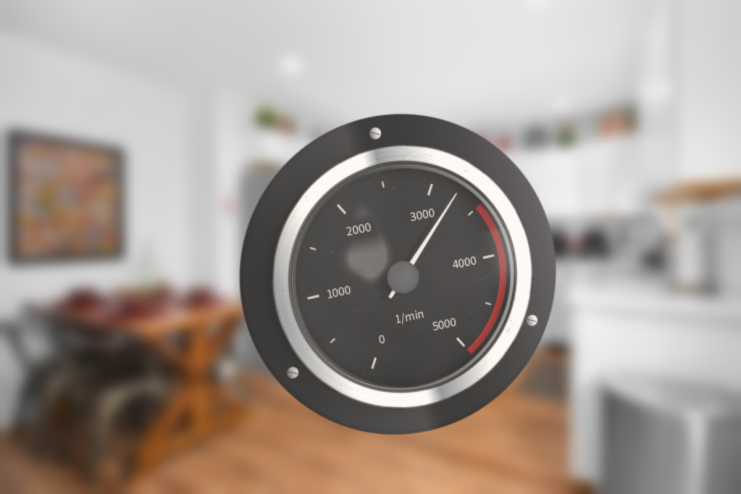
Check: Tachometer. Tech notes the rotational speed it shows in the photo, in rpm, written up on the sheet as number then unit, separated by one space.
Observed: 3250 rpm
